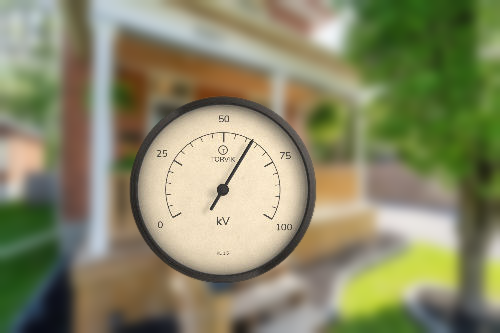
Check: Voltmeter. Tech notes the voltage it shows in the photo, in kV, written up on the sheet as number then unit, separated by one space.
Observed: 62.5 kV
